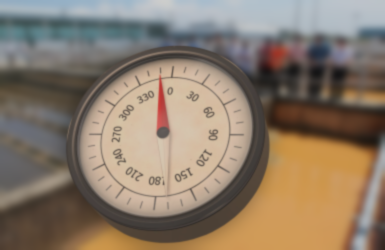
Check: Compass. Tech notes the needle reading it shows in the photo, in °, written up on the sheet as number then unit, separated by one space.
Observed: 350 °
